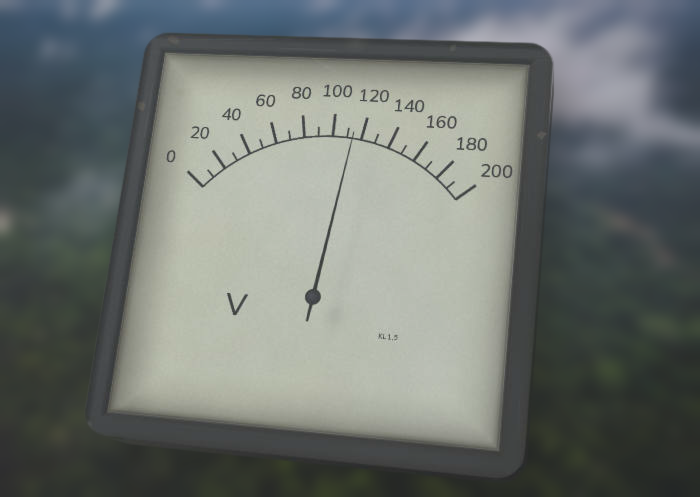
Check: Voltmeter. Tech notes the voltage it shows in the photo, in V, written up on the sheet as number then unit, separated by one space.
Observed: 115 V
